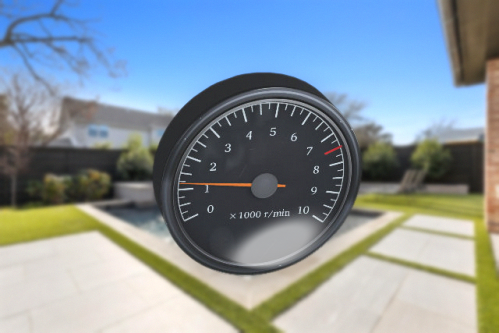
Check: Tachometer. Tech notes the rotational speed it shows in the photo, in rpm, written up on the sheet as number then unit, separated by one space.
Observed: 1250 rpm
